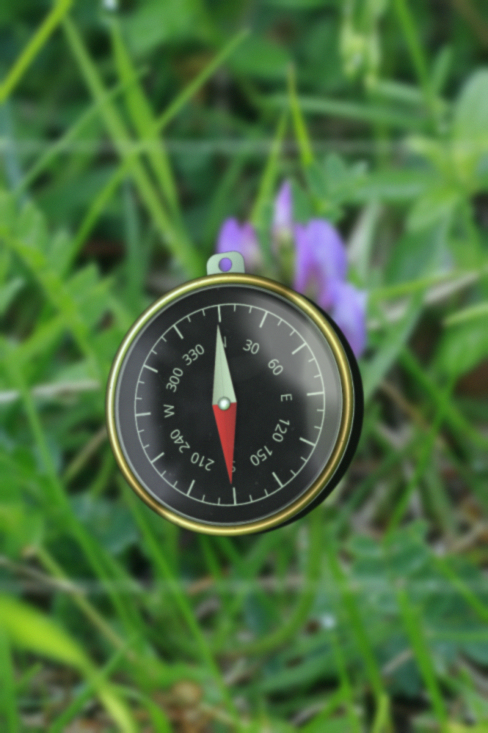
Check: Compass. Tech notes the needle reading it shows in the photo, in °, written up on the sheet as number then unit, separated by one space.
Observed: 180 °
